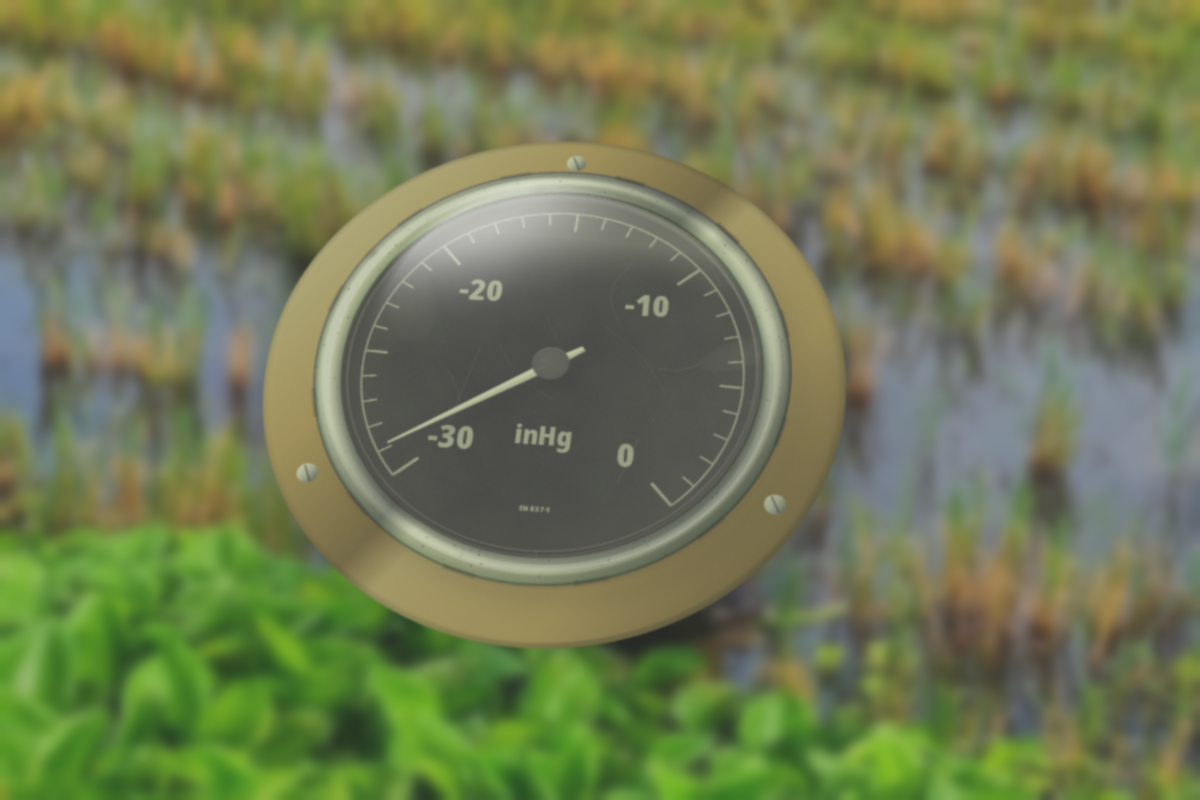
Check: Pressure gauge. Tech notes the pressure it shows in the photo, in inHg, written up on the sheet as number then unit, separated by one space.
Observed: -29 inHg
